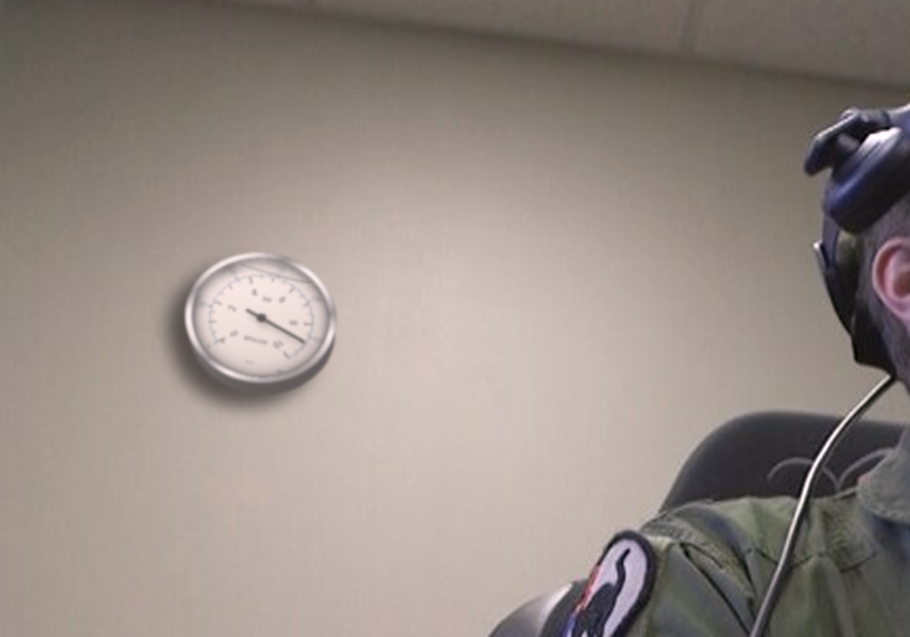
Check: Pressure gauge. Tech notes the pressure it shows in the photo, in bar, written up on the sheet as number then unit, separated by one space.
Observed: 9 bar
